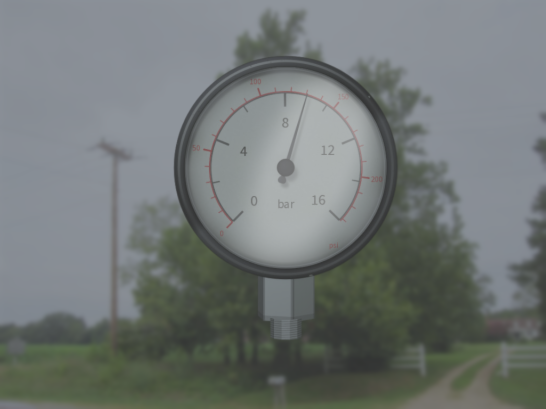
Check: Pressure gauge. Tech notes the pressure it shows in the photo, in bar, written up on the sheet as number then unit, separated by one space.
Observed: 9 bar
